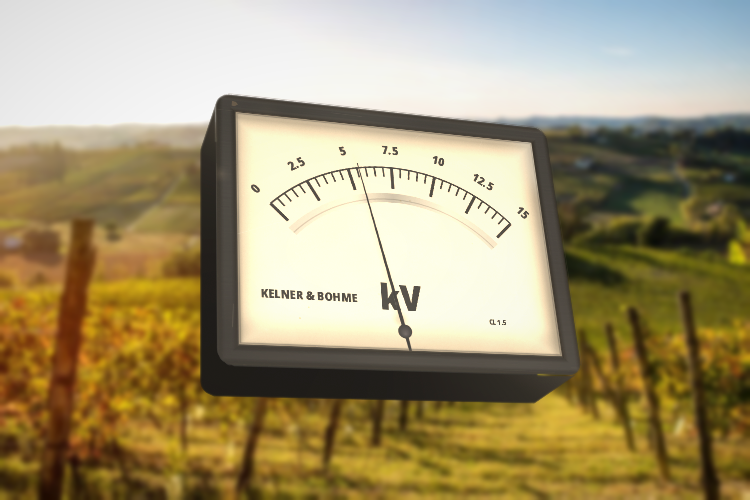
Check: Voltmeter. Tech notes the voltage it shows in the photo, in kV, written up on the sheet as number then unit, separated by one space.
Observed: 5.5 kV
